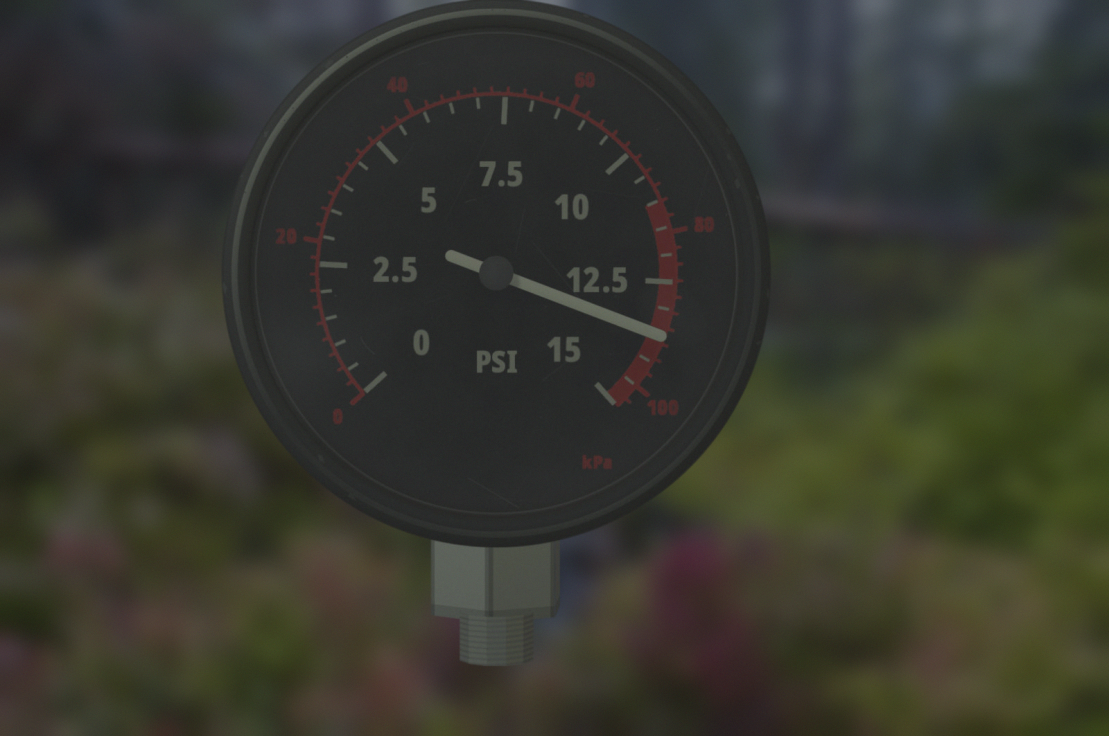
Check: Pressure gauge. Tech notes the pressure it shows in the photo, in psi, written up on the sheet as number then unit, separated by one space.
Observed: 13.5 psi
